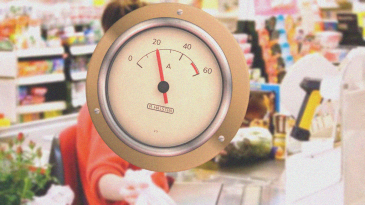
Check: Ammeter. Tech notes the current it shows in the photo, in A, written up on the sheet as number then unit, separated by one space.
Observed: 20 A
